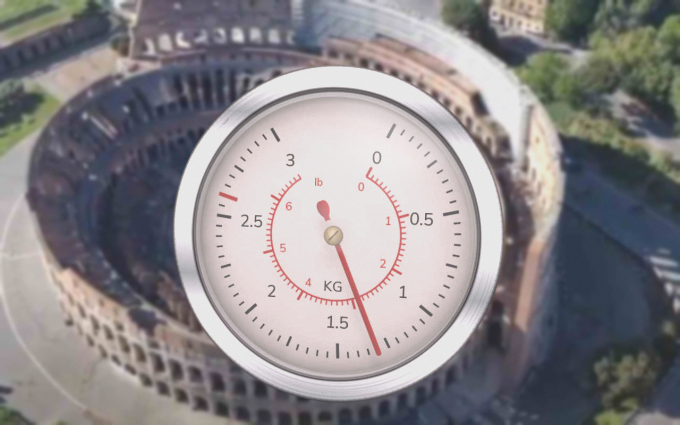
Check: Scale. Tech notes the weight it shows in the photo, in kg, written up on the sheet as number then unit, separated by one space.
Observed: 1.3 kg
